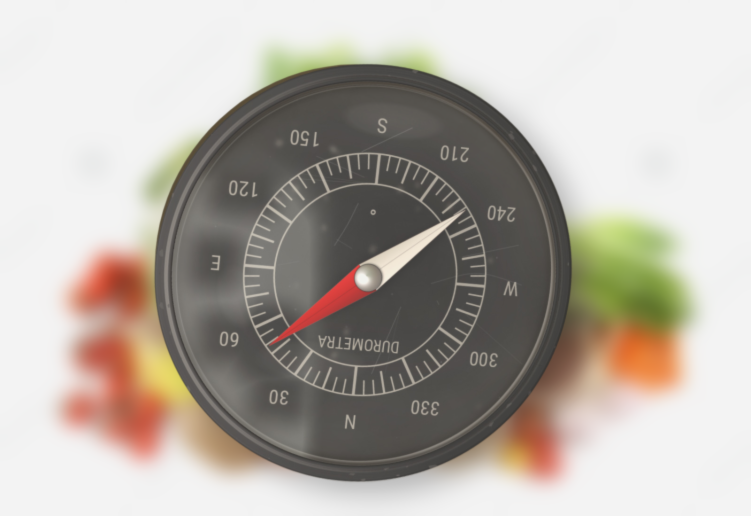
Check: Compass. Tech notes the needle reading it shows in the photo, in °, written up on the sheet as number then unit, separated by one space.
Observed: 50 °
